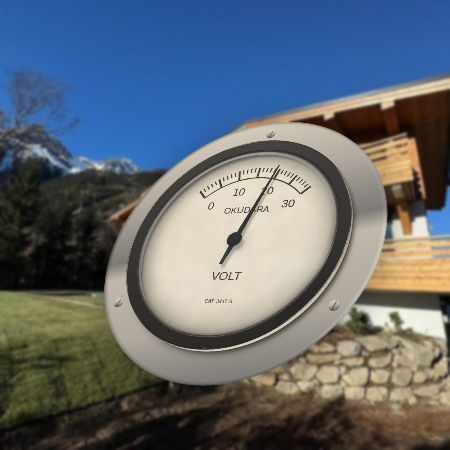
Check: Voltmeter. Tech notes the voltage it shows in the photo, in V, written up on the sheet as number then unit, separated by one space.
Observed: 20 V
